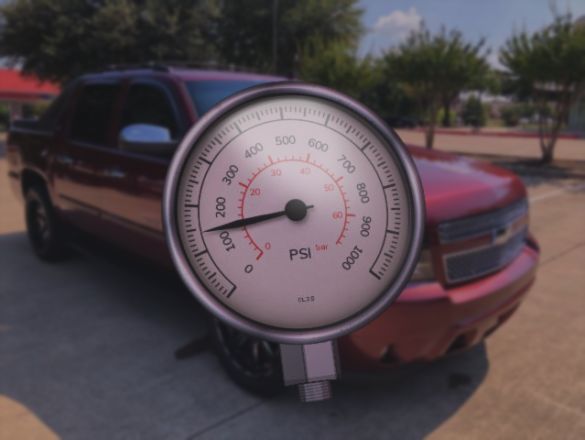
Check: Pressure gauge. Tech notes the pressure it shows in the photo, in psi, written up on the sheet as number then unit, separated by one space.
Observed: 140 psi
